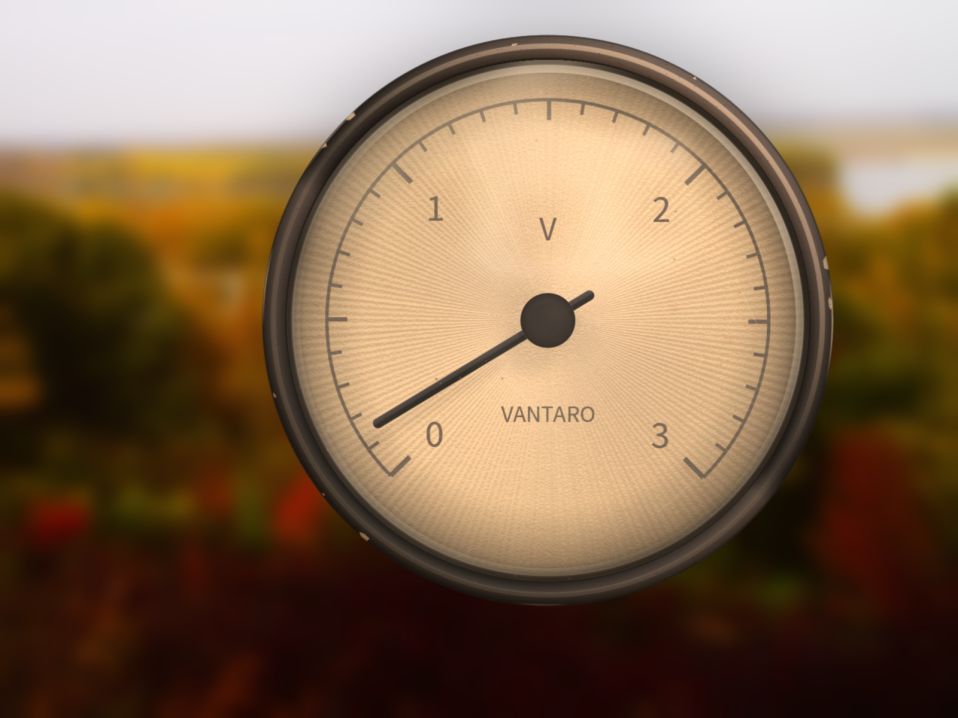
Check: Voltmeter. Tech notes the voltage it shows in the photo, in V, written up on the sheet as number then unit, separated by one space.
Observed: 0.15 V
